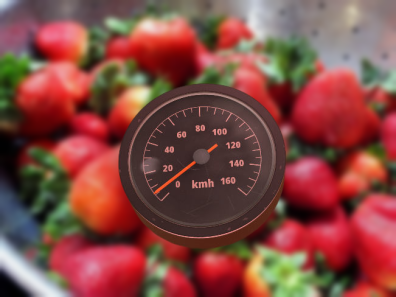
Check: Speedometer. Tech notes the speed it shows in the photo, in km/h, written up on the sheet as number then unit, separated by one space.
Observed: 5 km/h
